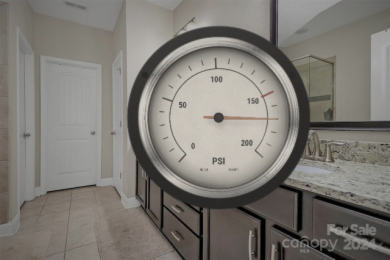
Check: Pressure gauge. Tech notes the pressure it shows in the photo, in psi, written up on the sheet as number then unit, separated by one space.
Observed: 170 psi
